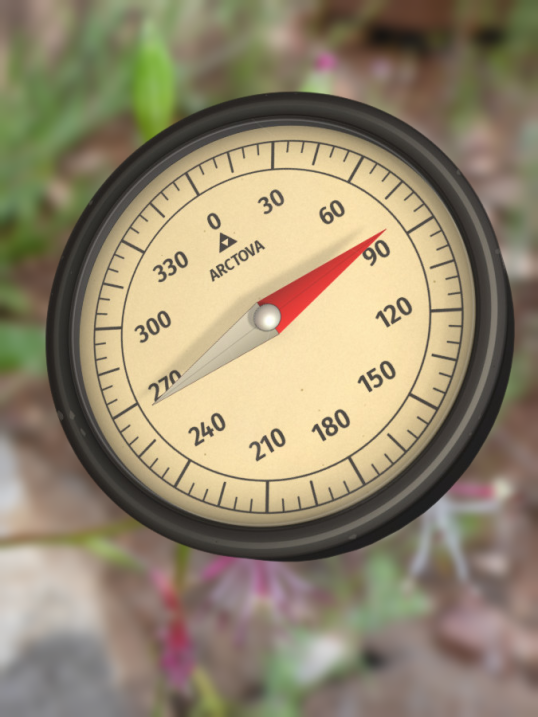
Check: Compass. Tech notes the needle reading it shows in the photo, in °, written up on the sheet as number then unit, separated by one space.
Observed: 85 °
